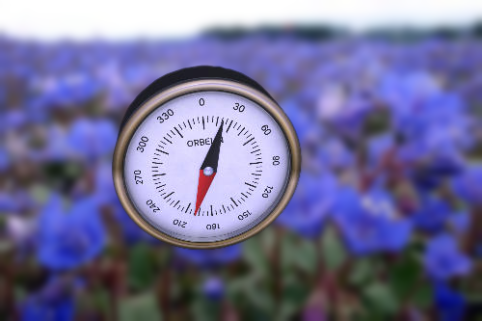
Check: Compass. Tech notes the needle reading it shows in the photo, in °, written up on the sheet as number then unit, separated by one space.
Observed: 200 °
